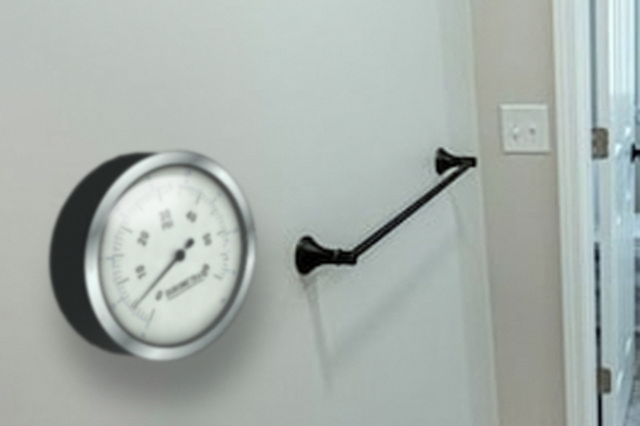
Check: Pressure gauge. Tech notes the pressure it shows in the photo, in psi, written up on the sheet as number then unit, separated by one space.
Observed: 5 psi
